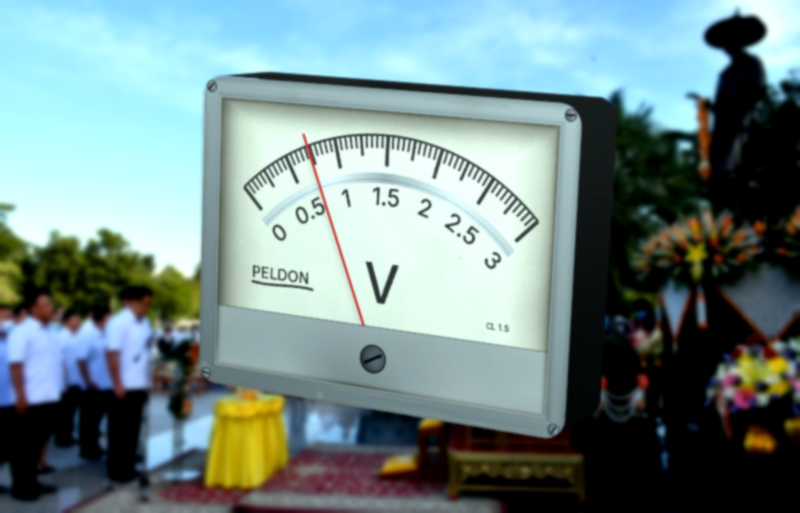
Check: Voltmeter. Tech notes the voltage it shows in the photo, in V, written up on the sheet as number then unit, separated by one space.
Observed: 0.75 V
